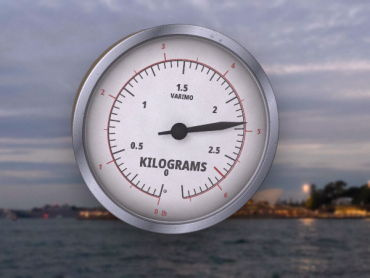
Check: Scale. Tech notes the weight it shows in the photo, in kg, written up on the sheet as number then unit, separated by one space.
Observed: 2.2 kg
